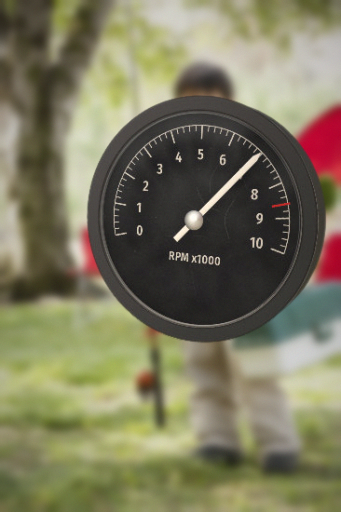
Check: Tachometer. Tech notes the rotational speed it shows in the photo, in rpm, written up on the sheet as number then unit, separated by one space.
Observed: 7000 rpm
